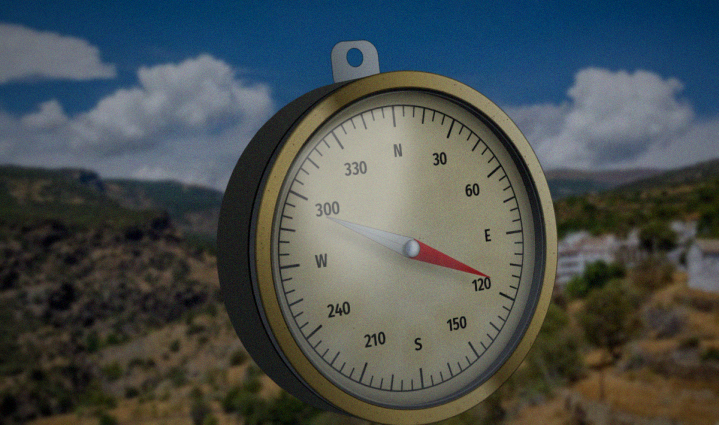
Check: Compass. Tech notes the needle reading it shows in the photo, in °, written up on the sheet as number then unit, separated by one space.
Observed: 115 °
